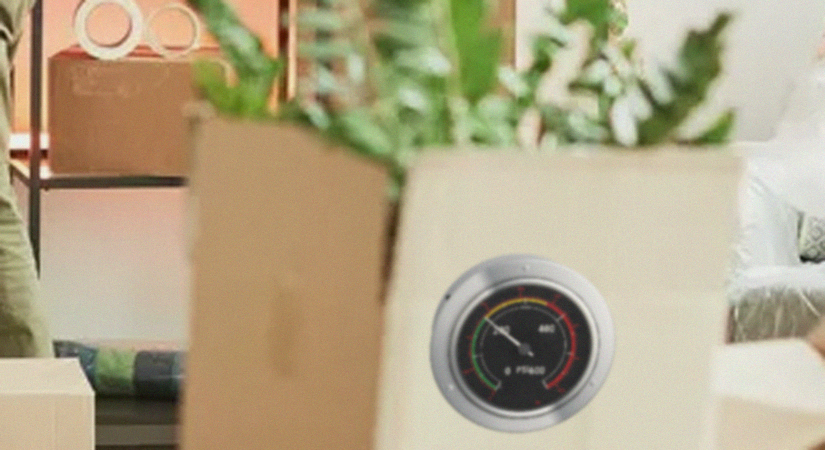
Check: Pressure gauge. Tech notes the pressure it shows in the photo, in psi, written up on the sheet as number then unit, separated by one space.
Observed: 200 psi
